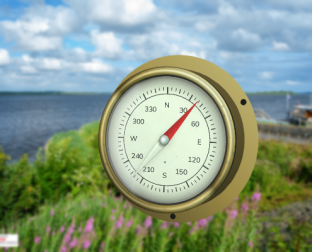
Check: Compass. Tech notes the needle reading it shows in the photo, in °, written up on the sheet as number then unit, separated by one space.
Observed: 40 °
